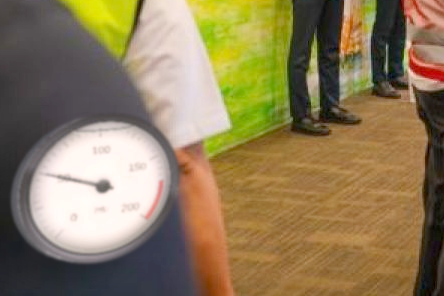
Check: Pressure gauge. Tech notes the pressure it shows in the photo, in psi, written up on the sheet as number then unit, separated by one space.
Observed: 50 psi
